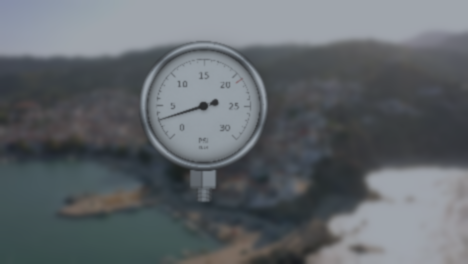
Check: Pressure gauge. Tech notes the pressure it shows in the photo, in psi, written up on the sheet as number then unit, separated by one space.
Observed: 3 psi
